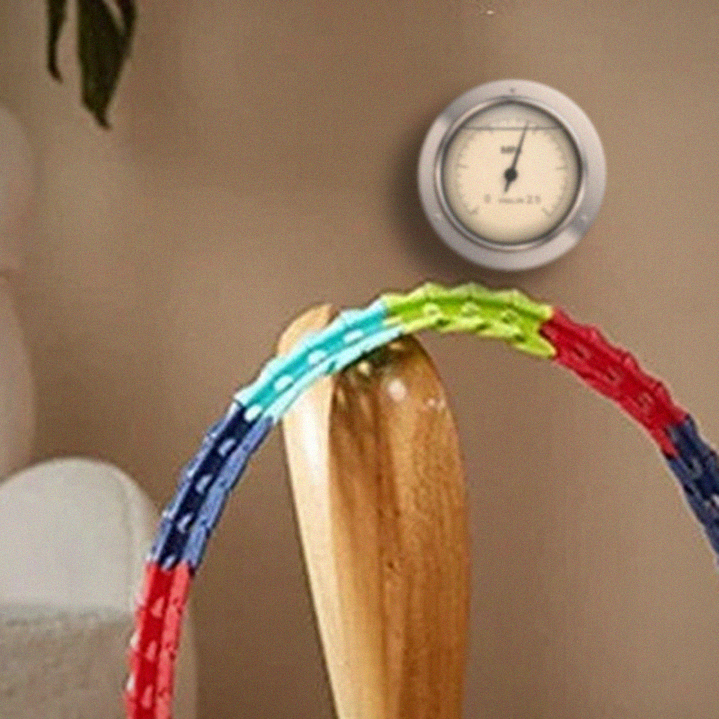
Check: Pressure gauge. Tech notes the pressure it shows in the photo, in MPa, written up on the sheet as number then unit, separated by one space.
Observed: 1.4 MPa
